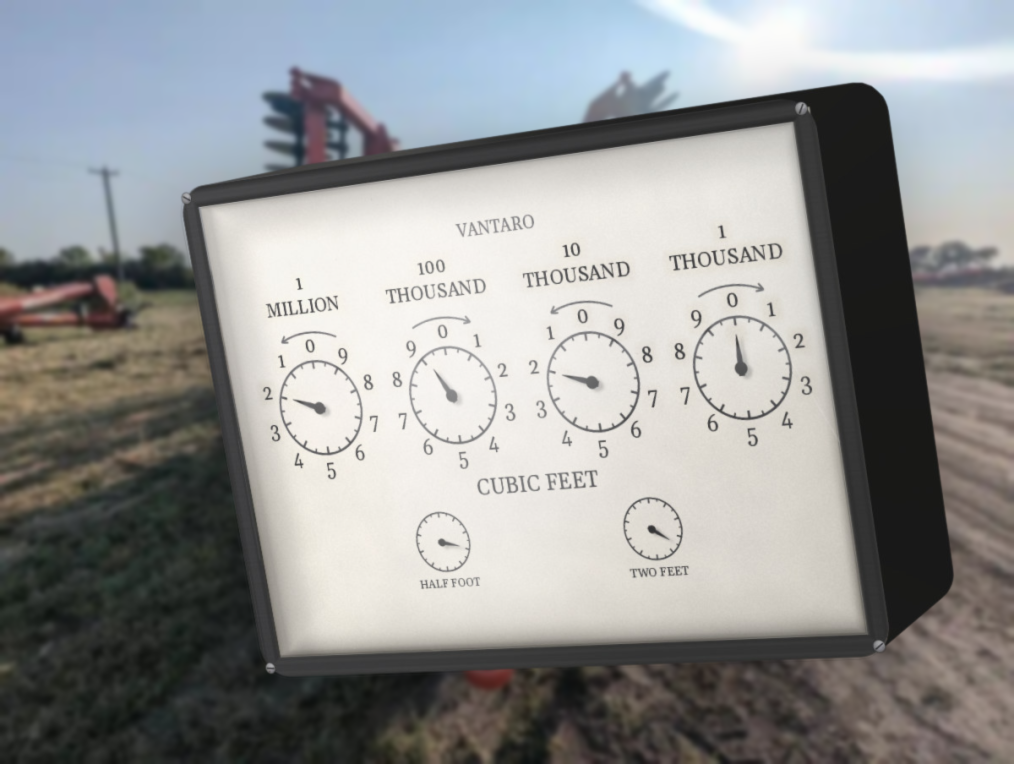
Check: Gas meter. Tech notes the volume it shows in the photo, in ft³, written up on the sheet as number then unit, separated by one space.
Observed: 192000 ft³
